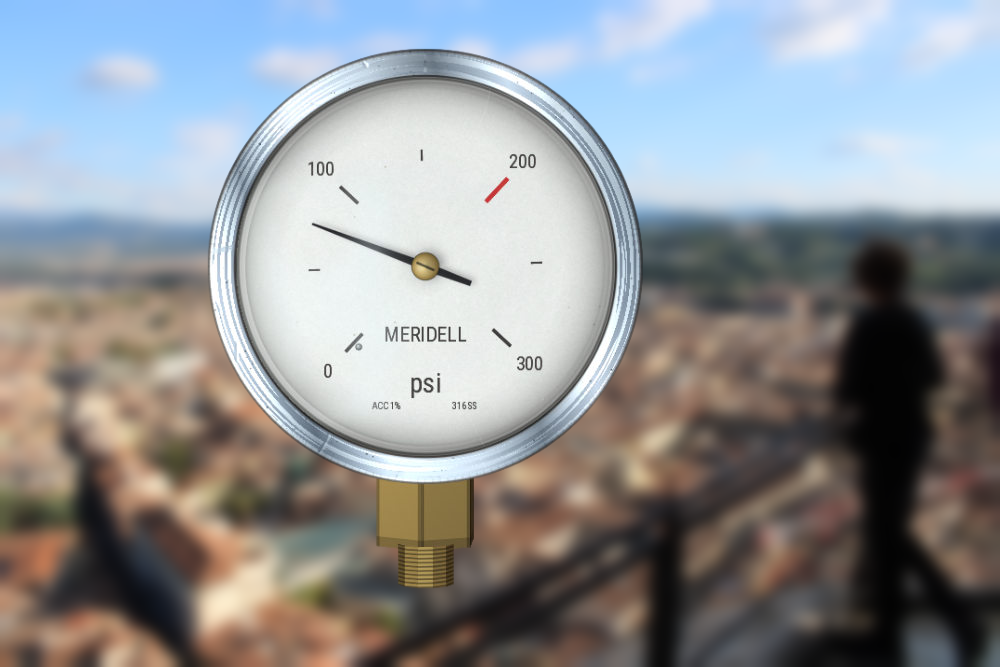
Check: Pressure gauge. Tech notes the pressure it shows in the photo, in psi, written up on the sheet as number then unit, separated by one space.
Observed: 75 psi
